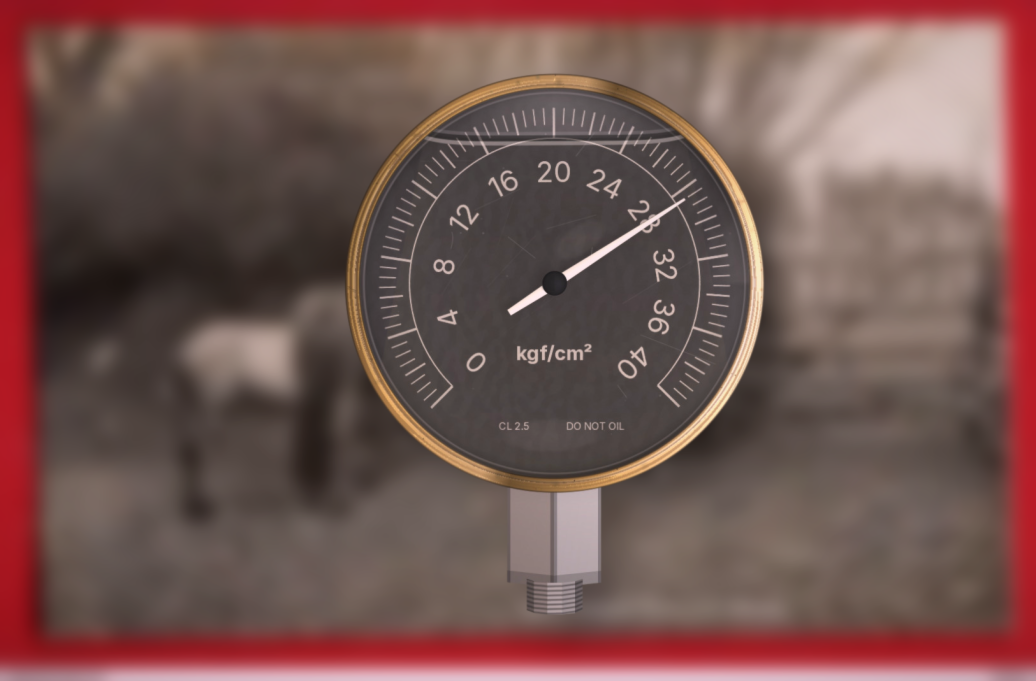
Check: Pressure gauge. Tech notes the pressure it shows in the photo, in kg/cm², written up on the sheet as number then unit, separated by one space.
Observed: 28.5 kg/cm²
